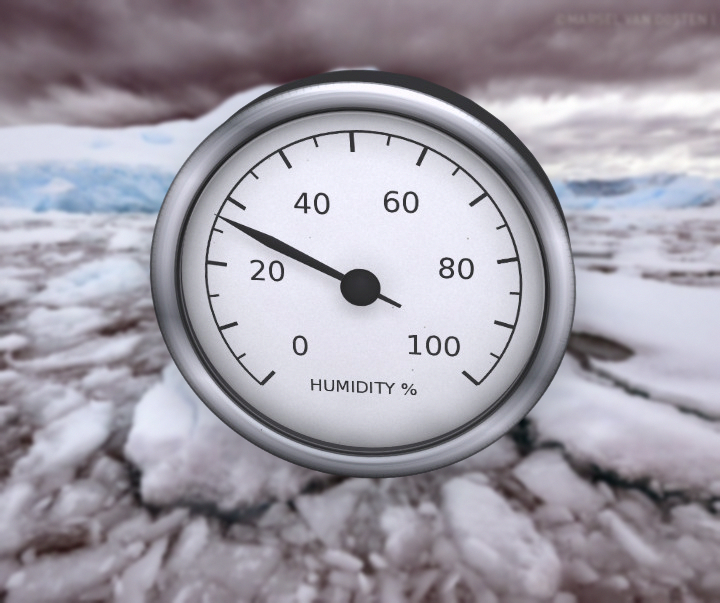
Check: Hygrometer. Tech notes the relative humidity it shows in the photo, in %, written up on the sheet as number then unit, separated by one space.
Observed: 27.5 %
